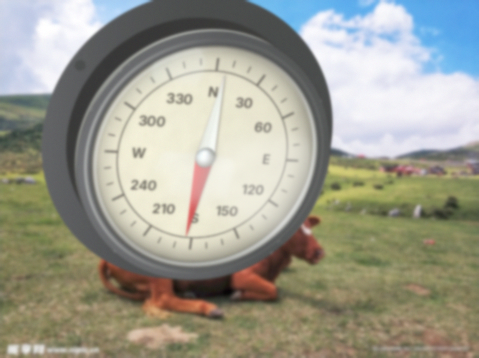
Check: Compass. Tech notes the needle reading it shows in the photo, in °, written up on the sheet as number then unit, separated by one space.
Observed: 185 °
